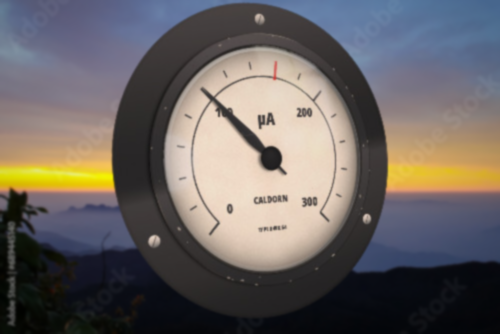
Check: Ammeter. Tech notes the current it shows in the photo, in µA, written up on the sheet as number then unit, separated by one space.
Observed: 100 µA
